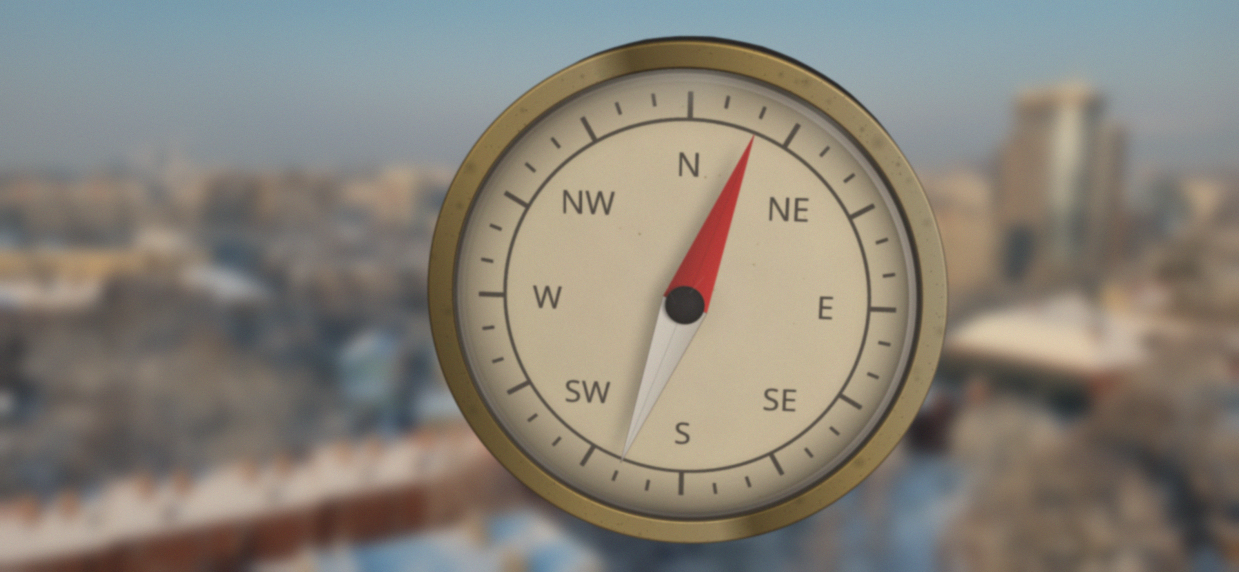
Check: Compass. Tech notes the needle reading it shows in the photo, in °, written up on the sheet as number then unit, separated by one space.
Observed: 20 °
